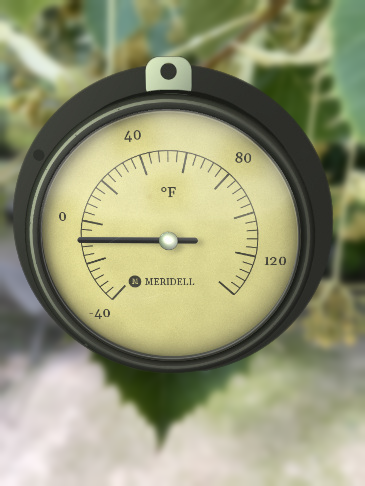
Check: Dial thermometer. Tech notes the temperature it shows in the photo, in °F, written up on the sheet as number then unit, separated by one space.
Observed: -8 °F
